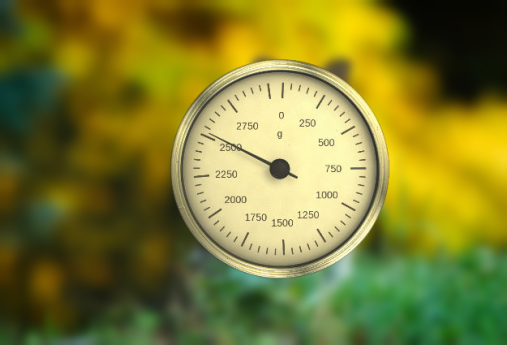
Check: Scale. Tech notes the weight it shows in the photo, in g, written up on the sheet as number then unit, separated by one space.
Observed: 2525 g
